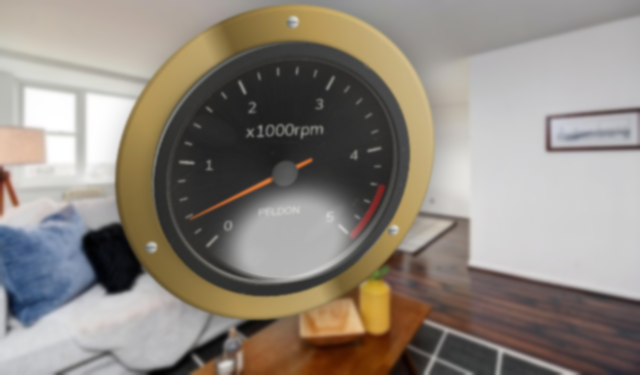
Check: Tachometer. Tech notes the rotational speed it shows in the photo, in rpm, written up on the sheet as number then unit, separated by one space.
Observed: 400 rpm
